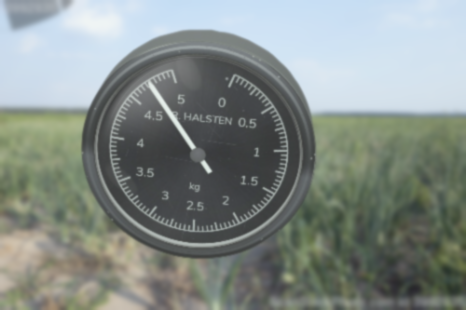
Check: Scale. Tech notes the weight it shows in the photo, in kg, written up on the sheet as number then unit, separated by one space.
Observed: 4.75 kg
